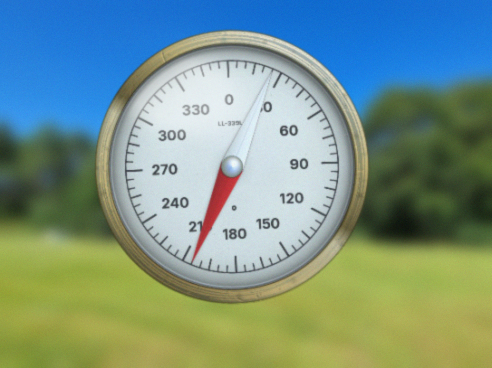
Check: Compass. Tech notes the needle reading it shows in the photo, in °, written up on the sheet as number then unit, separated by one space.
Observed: 205 °
